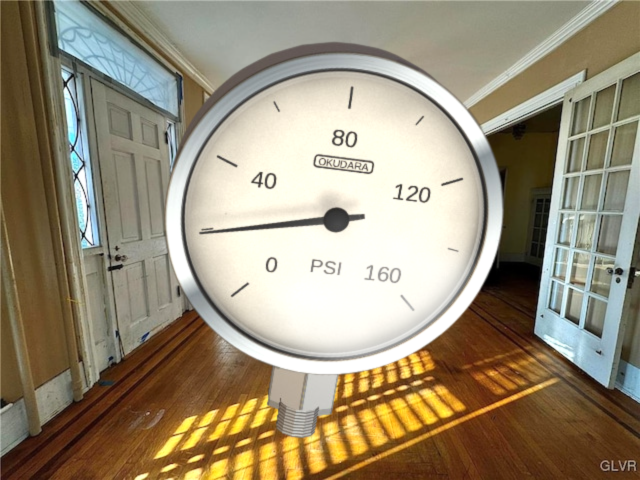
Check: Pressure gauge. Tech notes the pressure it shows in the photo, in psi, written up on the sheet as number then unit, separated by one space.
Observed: 20 psi
